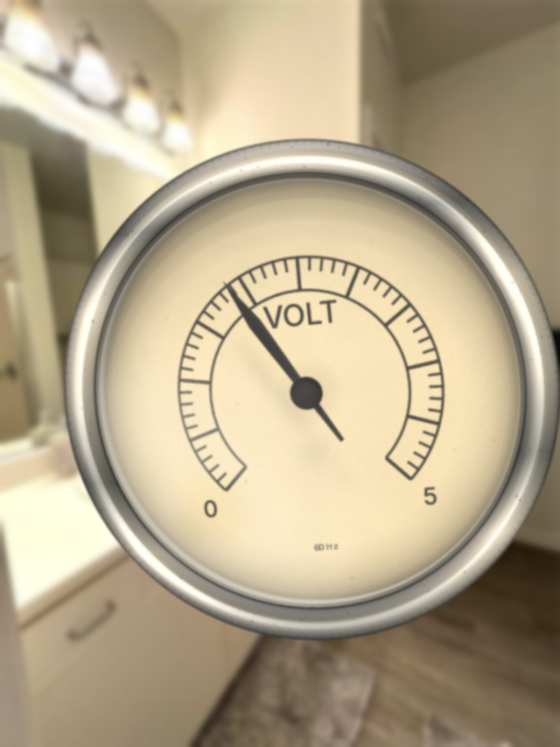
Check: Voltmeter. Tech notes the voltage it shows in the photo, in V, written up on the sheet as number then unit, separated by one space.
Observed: 1.9 V
